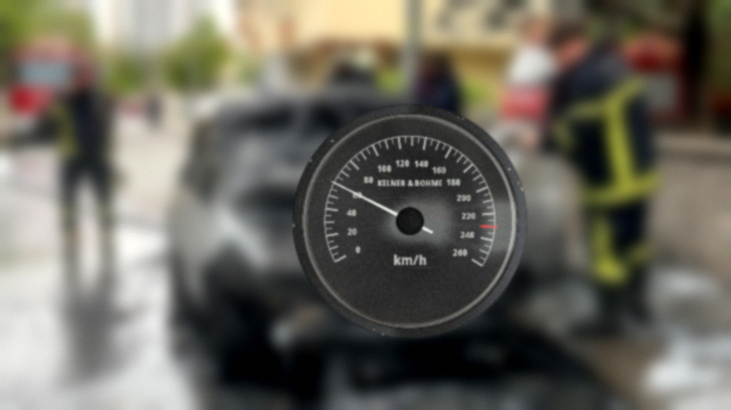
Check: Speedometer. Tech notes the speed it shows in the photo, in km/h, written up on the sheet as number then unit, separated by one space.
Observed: 60 km/h
